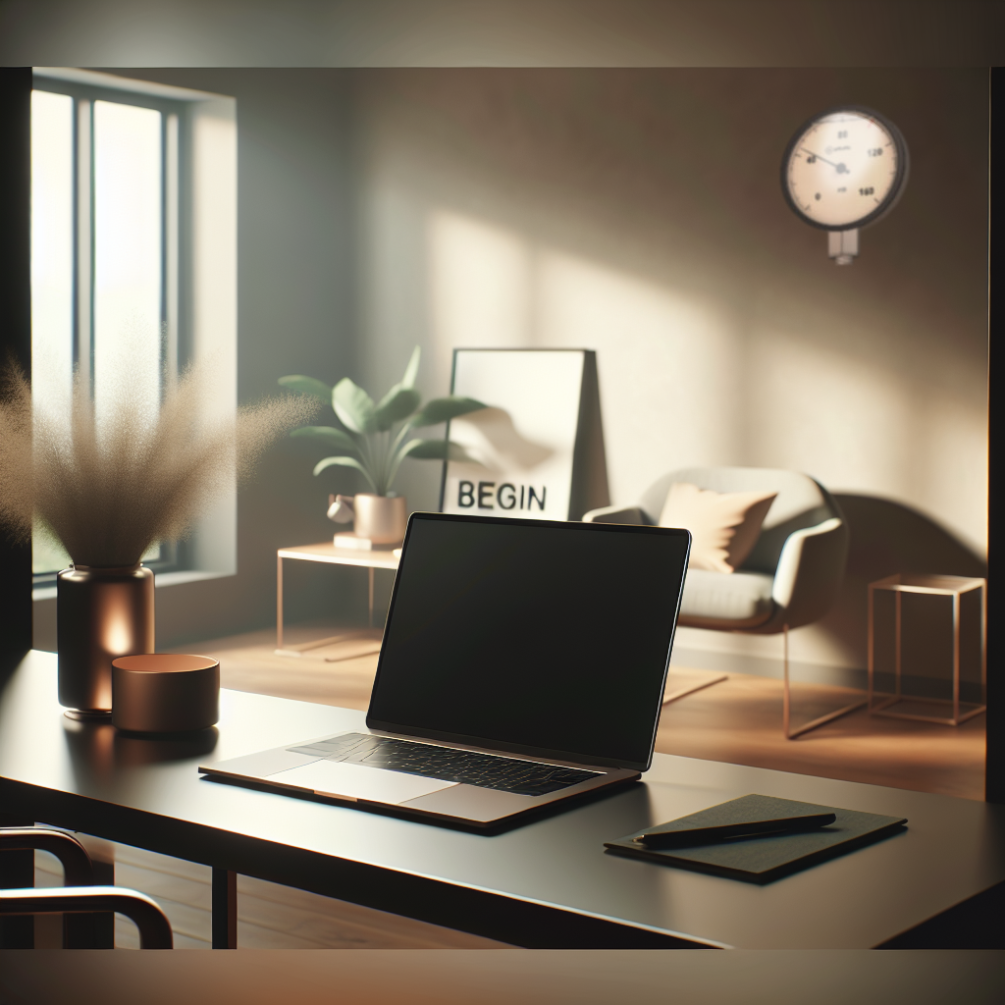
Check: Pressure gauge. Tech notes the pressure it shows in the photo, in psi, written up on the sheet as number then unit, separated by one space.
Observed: 45 psi
